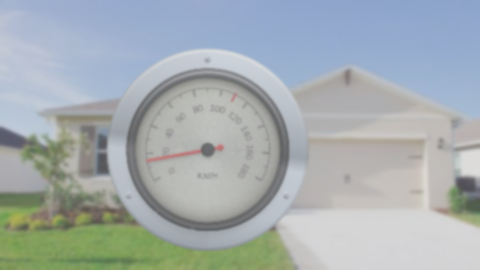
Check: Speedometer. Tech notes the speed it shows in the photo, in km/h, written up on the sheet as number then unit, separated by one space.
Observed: 15 km/h
